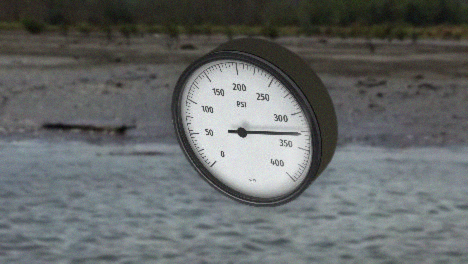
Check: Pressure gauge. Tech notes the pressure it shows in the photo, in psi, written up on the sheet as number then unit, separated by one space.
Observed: 325 psi
